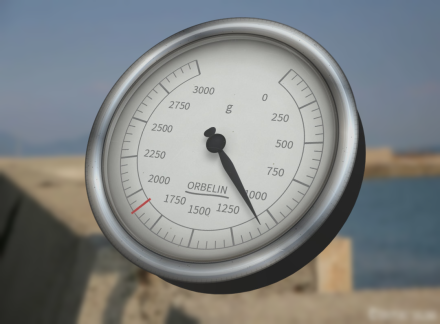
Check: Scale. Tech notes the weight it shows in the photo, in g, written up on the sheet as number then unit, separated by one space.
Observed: 1075 g
